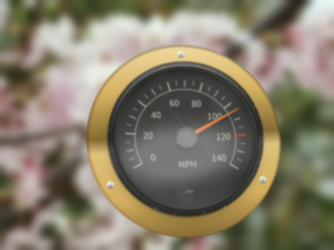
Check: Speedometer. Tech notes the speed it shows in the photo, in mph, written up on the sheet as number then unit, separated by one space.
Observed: 105 mph
